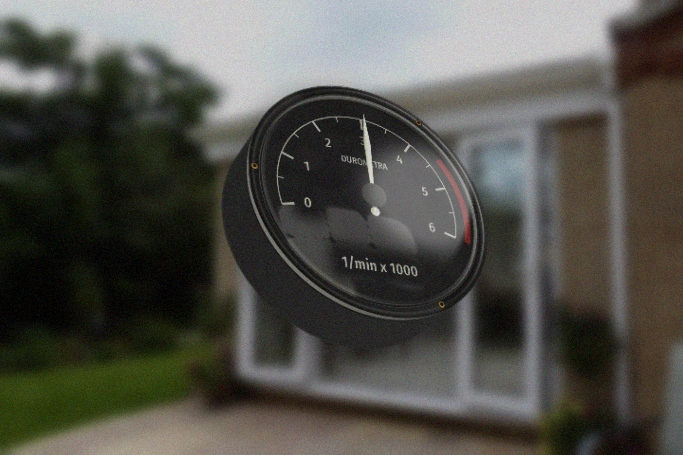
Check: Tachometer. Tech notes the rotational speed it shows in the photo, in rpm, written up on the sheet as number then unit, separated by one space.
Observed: 3000 rpm
